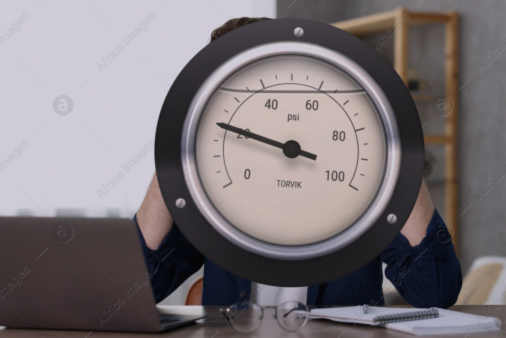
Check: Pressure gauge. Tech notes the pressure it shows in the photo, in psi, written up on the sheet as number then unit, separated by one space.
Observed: 20 psi
